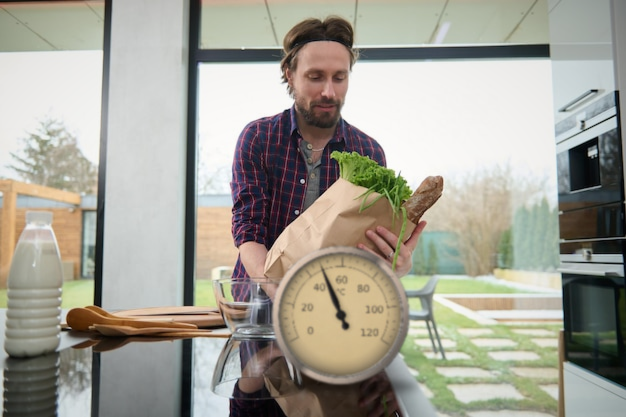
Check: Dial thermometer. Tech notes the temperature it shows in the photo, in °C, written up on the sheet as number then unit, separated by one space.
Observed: 48 °C
